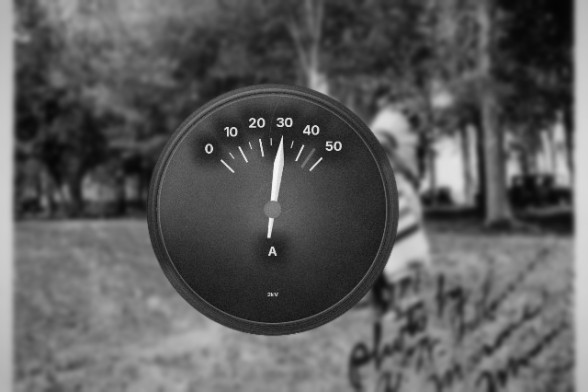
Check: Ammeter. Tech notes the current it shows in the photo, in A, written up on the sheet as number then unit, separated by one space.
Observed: 30 A
